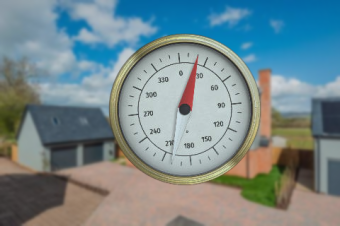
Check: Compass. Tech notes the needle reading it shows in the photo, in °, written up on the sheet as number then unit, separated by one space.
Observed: 20 °
